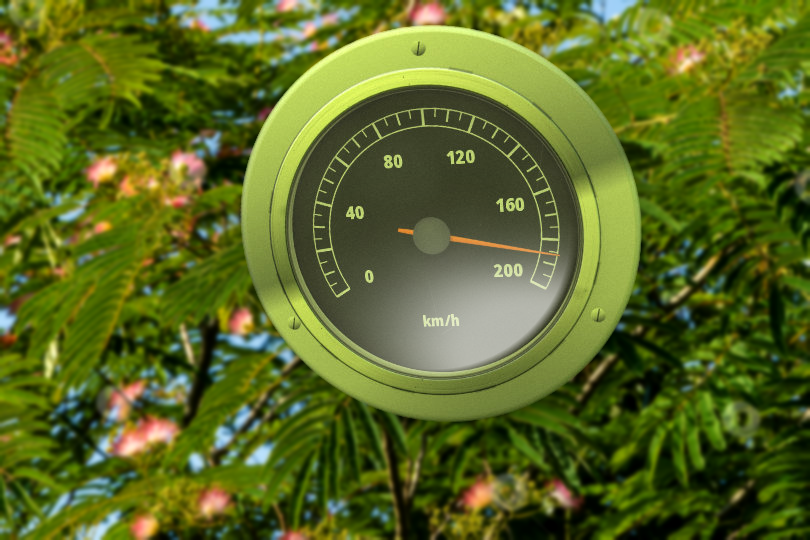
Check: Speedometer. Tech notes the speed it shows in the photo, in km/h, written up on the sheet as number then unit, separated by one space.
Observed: 185 km/h
